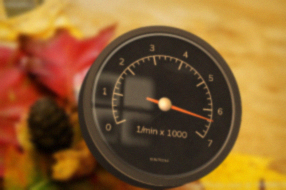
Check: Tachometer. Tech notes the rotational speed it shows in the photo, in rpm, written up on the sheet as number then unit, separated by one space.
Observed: 6400 rpm
